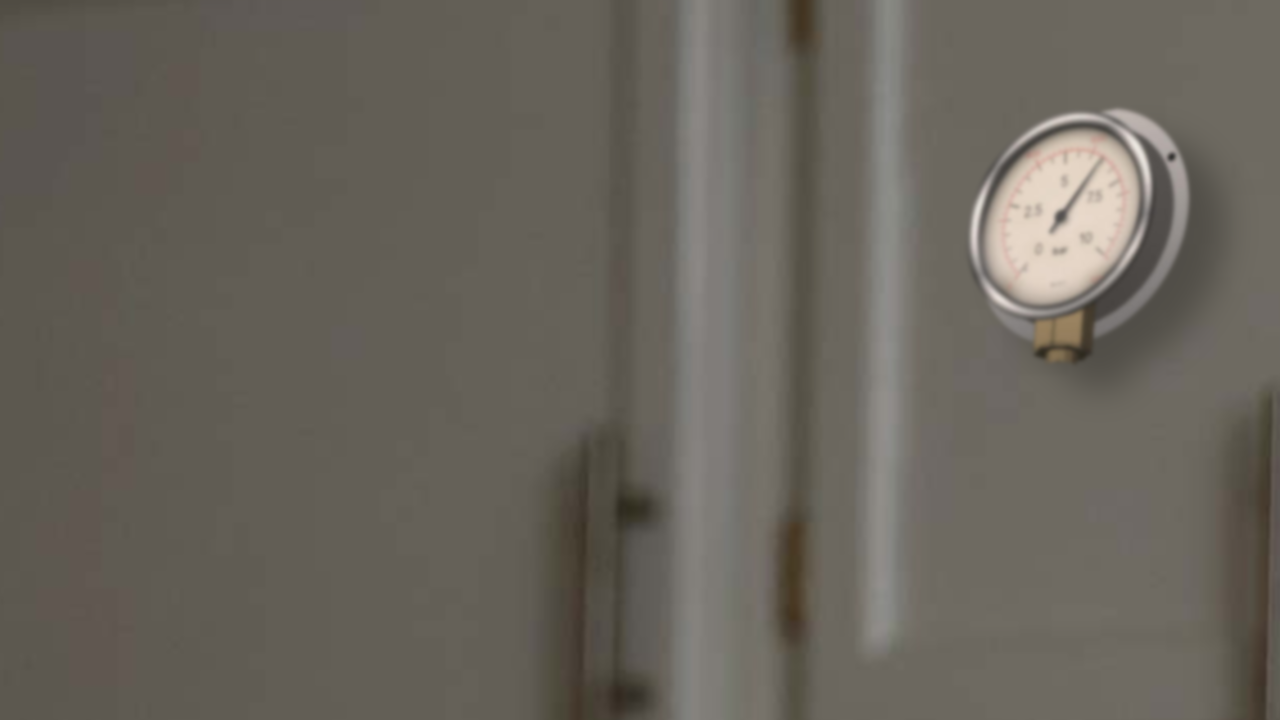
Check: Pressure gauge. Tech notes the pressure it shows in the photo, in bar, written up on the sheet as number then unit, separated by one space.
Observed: 6.5 bar
